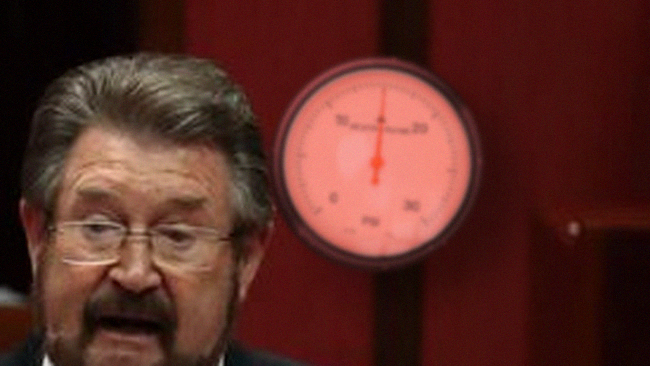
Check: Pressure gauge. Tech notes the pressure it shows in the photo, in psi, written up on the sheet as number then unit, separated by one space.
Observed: 15 psi
